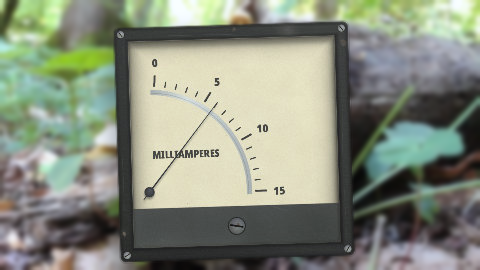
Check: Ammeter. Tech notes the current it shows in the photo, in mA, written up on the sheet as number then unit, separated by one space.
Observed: 6 mA
